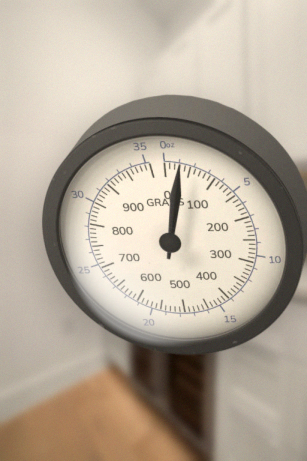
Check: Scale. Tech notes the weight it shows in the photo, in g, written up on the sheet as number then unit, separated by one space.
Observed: 30 g
